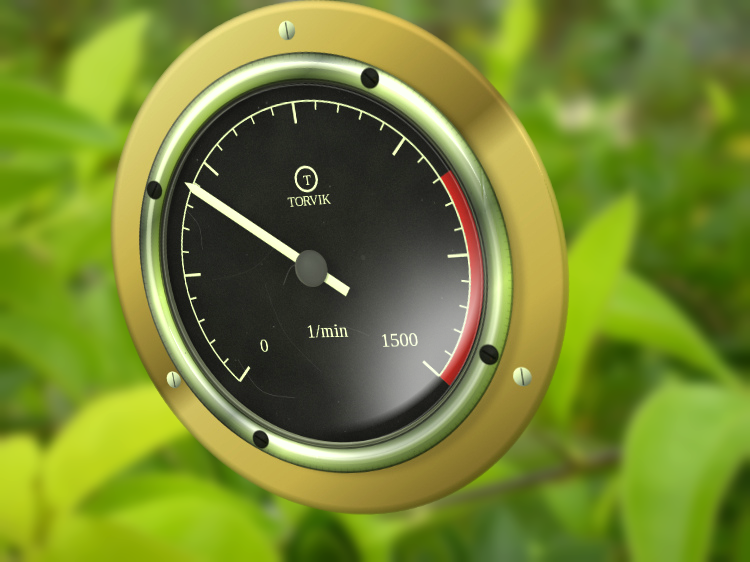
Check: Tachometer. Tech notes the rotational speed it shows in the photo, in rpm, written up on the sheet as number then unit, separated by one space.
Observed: 450 rpm
